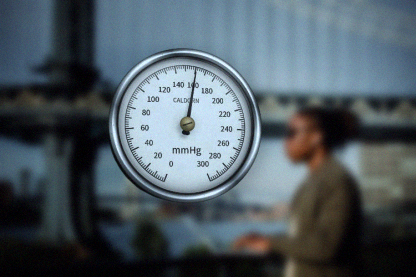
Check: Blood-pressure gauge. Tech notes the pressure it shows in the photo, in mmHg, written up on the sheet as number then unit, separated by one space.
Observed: 160 mmHg
